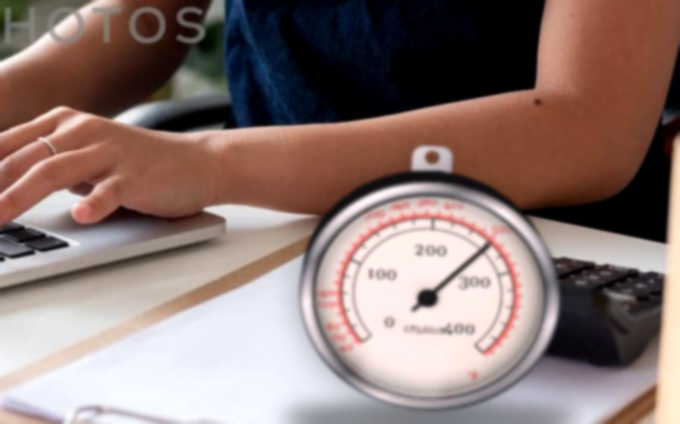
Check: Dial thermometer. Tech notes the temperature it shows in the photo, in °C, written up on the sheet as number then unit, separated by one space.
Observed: 260 °C
